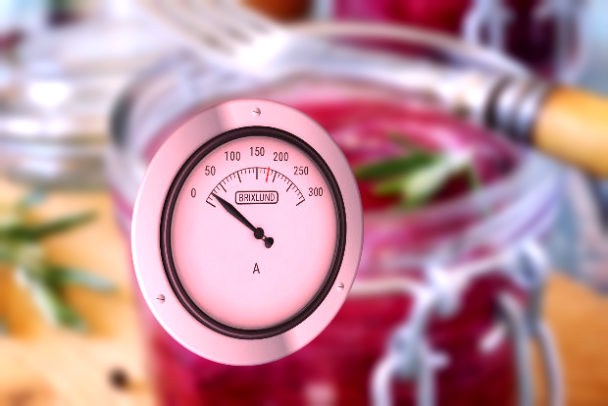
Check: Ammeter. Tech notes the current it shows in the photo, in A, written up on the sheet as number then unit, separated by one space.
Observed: 20 A
